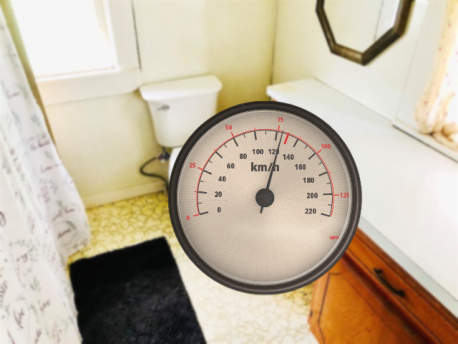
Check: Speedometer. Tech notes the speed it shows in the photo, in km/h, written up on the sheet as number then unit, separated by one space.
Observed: 125 km/h
